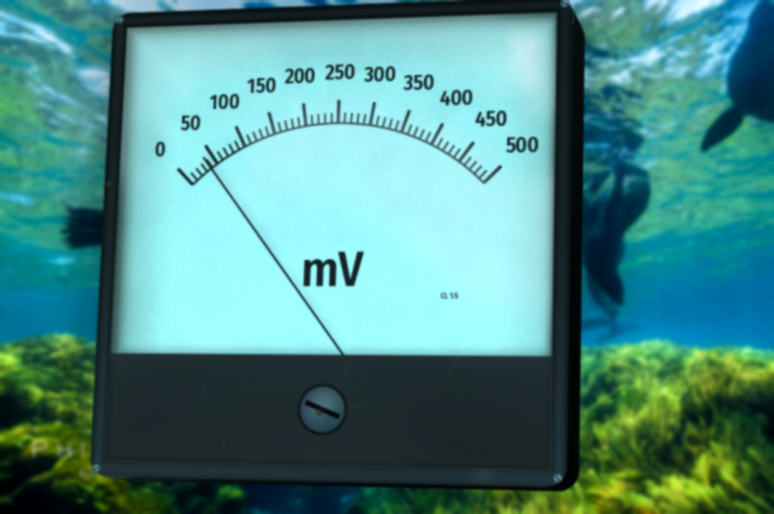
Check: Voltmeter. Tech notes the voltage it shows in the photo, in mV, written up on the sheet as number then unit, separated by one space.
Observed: 40 mV
